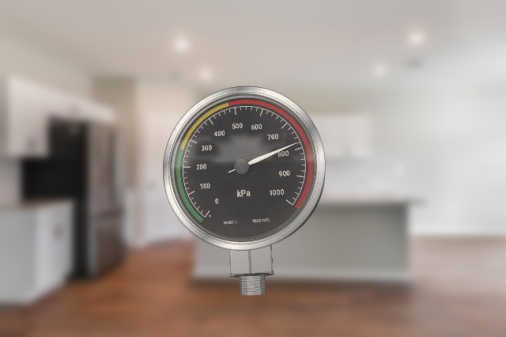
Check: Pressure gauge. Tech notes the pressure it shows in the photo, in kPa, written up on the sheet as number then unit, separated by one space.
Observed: 780 kPa
